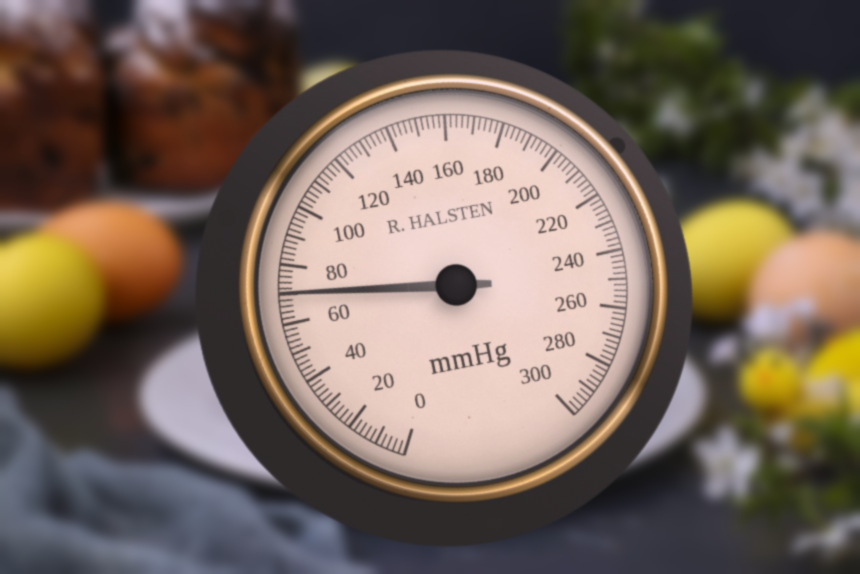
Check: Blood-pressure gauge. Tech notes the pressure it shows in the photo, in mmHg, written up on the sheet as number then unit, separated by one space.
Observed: 70 mmHg
